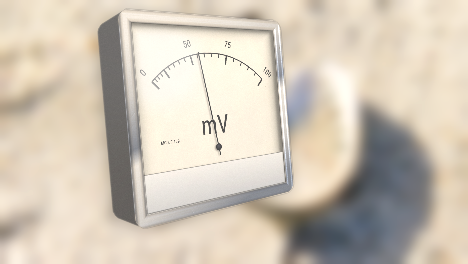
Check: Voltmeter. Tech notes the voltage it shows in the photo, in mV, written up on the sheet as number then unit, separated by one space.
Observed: 55 mV
